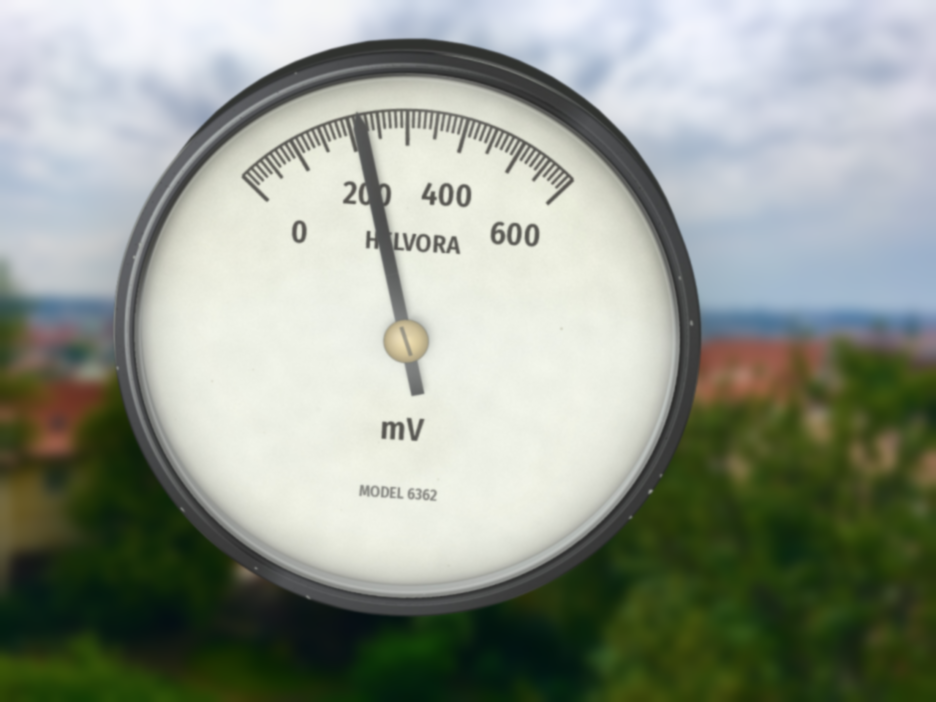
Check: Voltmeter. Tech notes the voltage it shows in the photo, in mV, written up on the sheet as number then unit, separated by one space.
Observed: 220 mV
